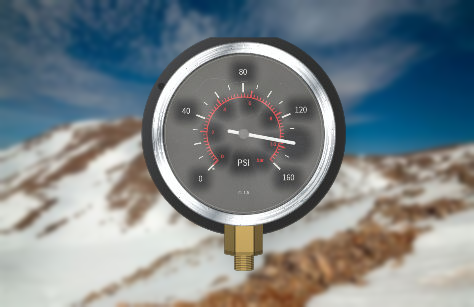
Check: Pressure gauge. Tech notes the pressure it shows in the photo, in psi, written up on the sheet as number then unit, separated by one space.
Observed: 140 psi
